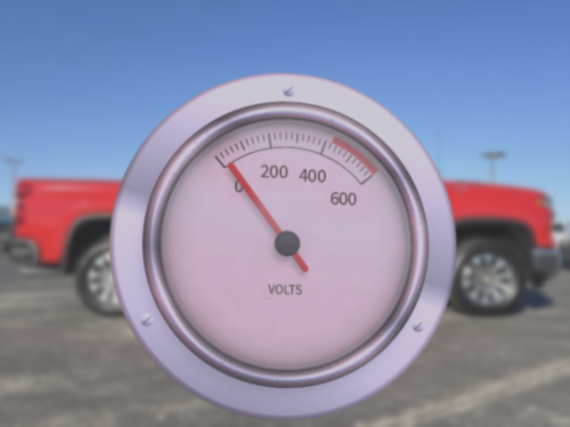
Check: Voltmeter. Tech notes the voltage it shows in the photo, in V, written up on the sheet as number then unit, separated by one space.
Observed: 20 V
